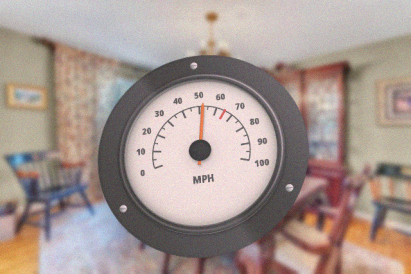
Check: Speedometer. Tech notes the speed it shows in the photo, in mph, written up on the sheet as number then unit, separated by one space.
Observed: 52.5 mph
